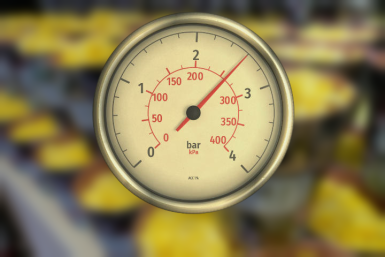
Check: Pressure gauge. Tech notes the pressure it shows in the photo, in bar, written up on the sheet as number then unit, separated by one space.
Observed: 2.6 bar
